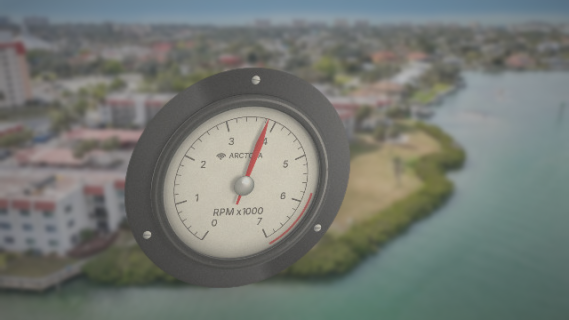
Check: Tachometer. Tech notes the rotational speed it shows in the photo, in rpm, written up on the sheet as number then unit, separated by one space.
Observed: 3800 rpm
